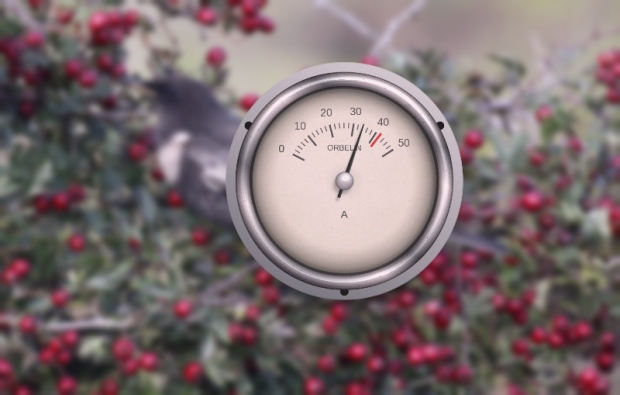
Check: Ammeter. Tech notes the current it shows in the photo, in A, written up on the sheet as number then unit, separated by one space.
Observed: 34 A
